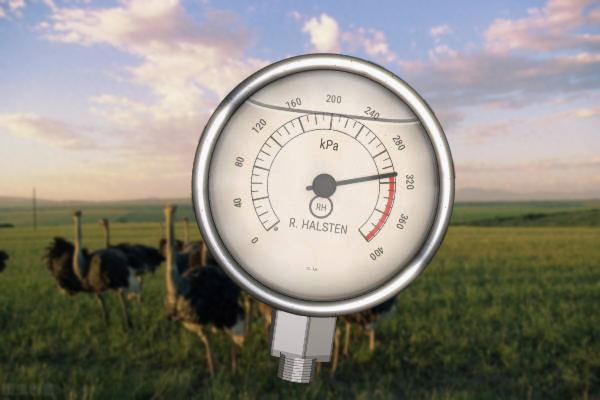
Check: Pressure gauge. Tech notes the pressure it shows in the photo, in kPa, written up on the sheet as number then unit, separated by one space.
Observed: 310 kPa
